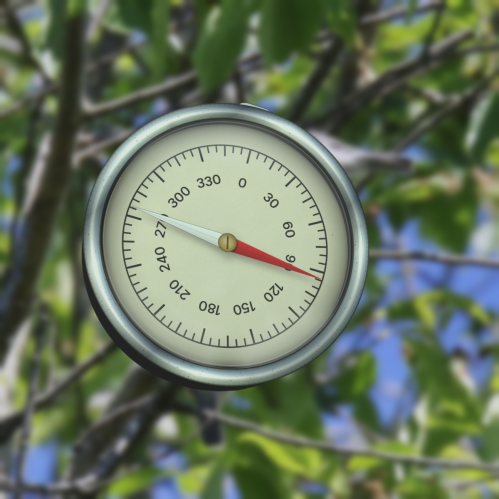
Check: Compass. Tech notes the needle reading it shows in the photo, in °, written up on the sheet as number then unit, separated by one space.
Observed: 95 °
